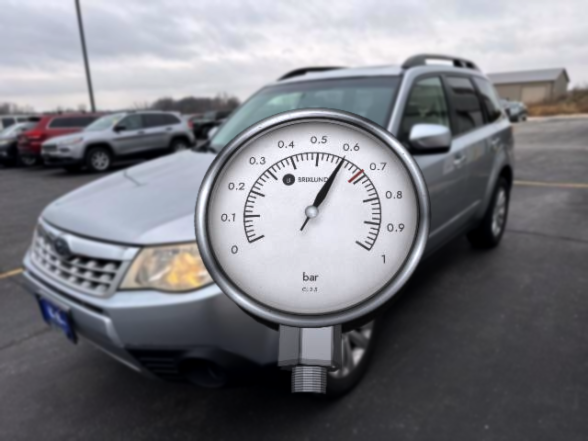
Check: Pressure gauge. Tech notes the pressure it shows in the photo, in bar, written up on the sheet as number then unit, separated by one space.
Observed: 0.6 bar
